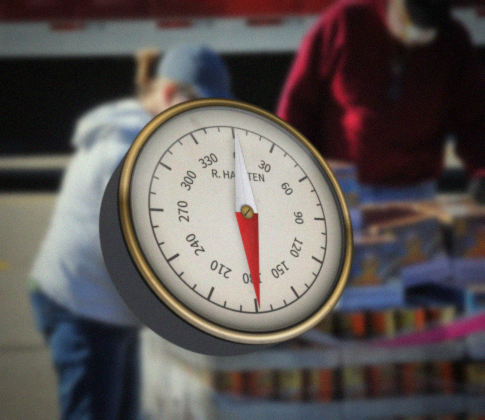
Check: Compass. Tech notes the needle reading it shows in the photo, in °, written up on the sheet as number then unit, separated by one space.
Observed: 180 °
